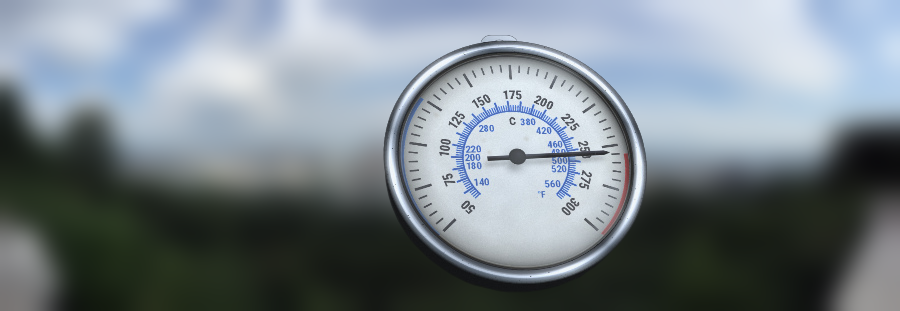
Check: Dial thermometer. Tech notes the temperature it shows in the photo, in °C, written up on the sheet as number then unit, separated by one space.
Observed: 255 °C
